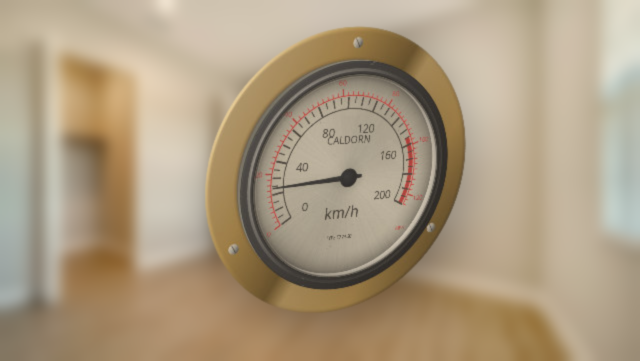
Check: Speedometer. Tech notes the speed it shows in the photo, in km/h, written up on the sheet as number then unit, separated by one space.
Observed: 25 km/h
